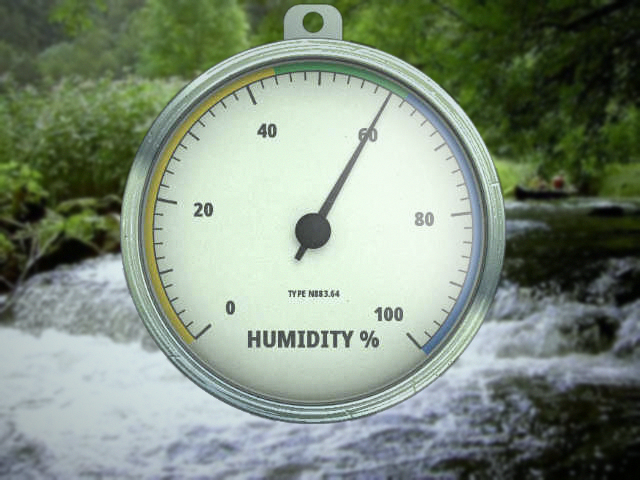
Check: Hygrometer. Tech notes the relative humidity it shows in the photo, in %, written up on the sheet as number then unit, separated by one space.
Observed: 60 %
